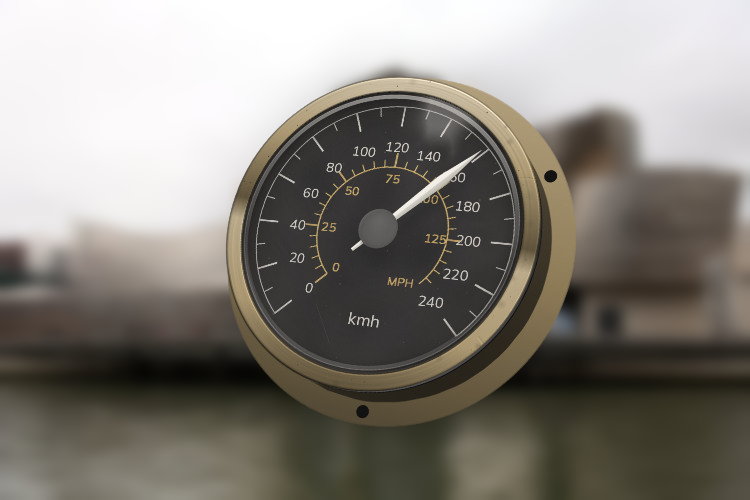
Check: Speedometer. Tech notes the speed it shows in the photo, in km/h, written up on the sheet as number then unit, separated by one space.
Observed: 160 km/h
